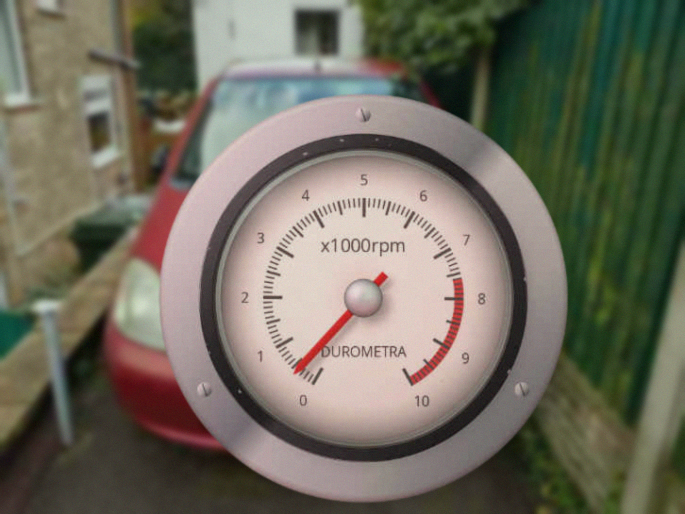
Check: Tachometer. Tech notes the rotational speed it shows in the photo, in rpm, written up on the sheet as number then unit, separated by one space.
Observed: 400 rpm
